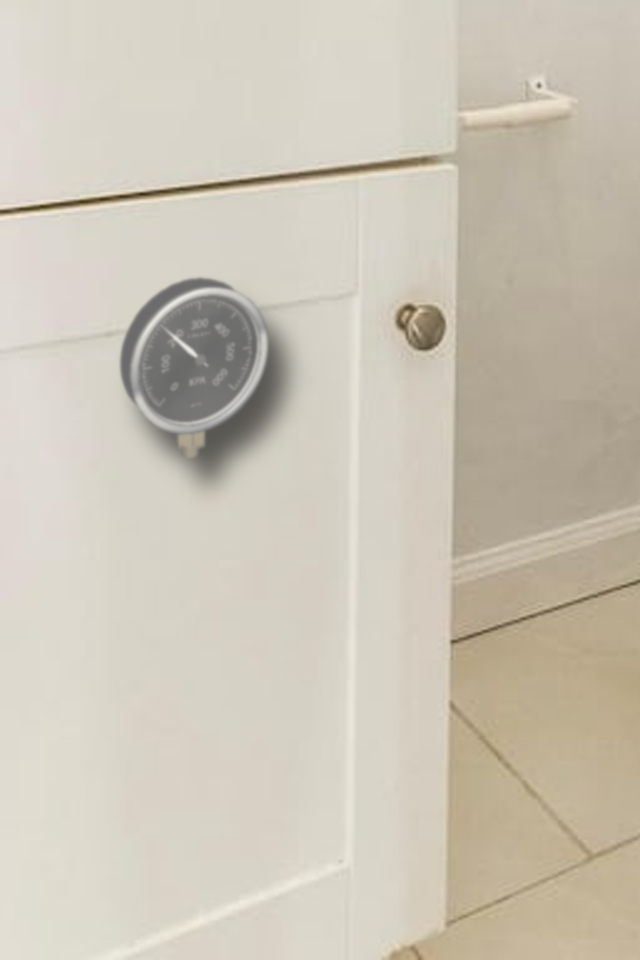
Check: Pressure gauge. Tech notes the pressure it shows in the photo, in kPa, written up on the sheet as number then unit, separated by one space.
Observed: 200 kPa
